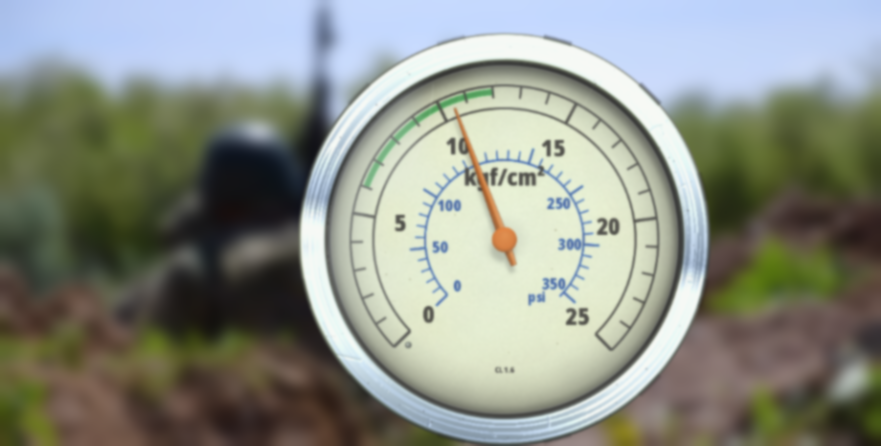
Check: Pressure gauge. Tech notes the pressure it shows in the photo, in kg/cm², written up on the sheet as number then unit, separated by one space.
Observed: 10.5 kg/cm²
